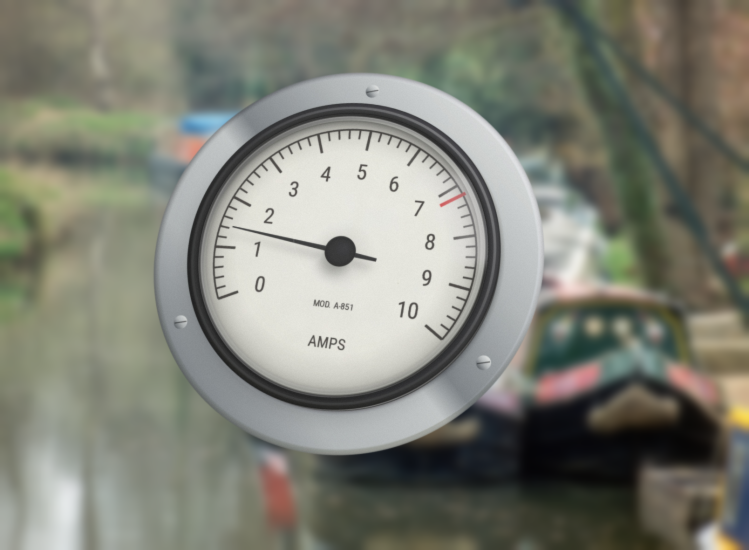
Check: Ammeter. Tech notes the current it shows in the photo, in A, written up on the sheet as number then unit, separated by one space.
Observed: 1.4 A
